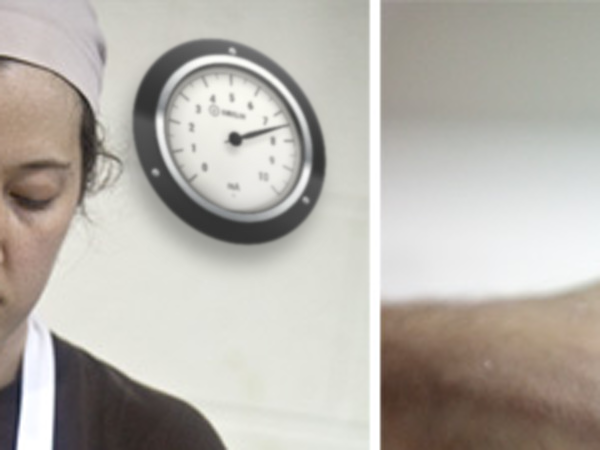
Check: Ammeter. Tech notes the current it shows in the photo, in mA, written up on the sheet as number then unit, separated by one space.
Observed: 7.5 mA
